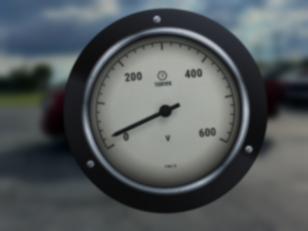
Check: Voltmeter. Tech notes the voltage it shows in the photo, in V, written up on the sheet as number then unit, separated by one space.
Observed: 20 V
